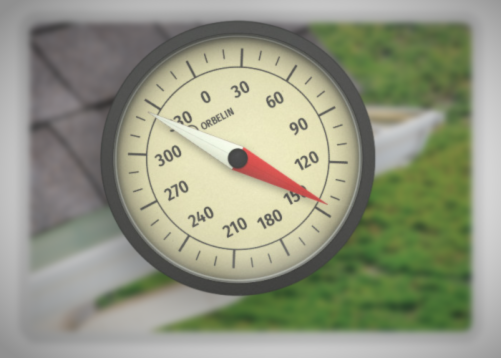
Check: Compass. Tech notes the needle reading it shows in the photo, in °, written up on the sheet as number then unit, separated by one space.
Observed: 145 °
